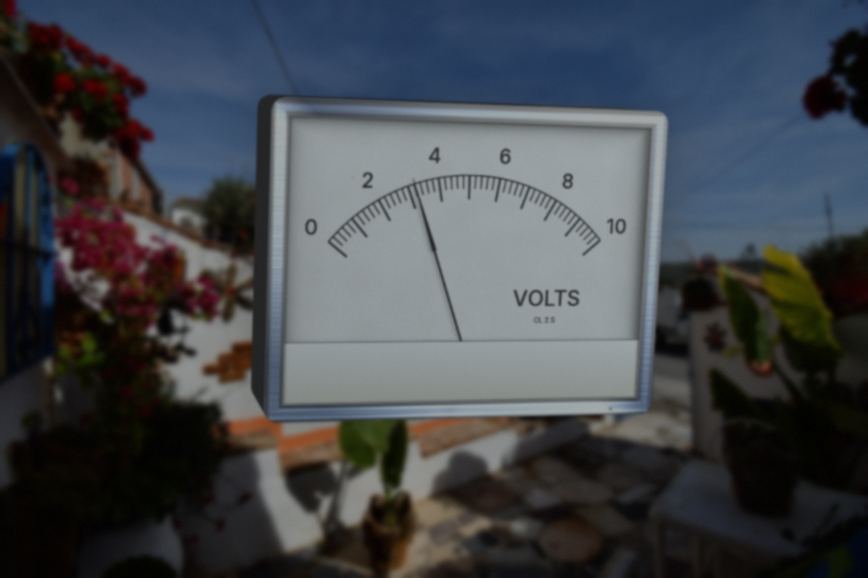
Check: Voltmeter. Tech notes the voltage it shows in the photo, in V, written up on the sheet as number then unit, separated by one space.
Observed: 3.2 V
